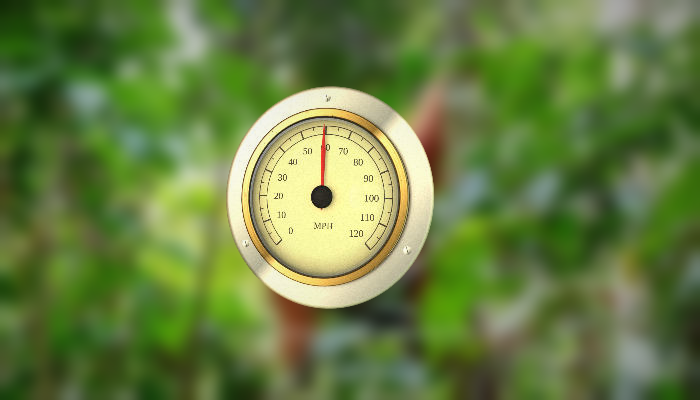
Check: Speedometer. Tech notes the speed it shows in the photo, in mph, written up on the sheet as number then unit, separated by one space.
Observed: 60 mph
